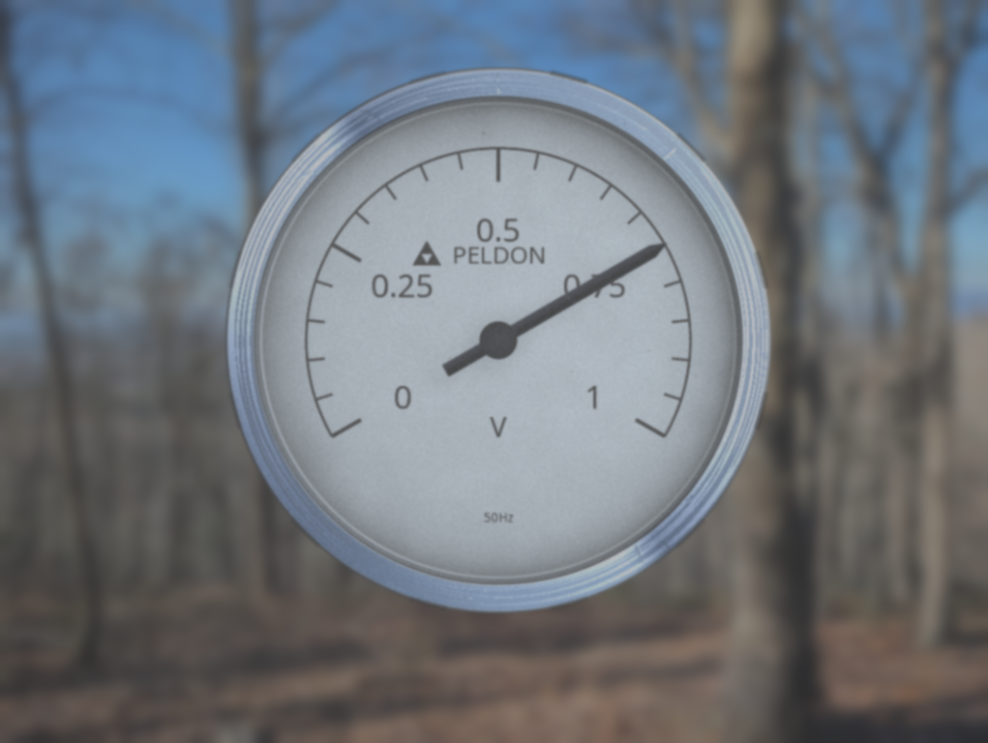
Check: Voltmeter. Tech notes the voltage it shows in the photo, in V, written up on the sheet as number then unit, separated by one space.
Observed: 0.75 V
